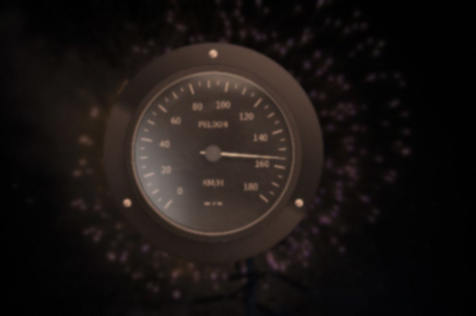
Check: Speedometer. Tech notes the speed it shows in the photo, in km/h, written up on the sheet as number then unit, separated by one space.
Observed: 155 km/h
